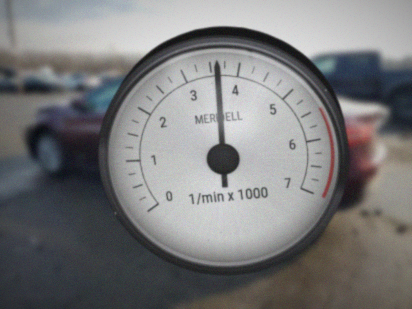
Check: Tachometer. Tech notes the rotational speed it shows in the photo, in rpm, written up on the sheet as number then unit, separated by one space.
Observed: 3625 rpm
